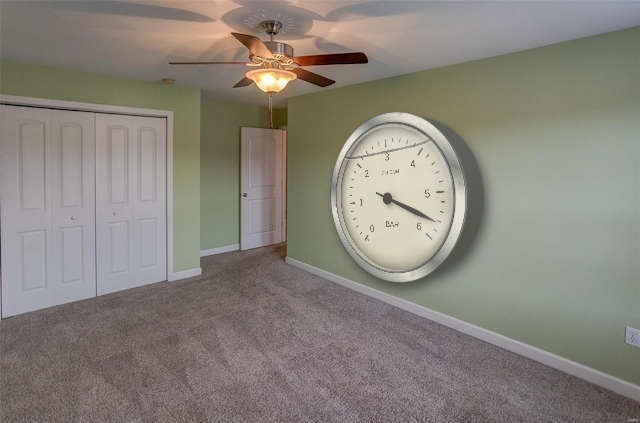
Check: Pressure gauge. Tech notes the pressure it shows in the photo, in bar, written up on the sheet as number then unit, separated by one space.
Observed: 5.6 bar
